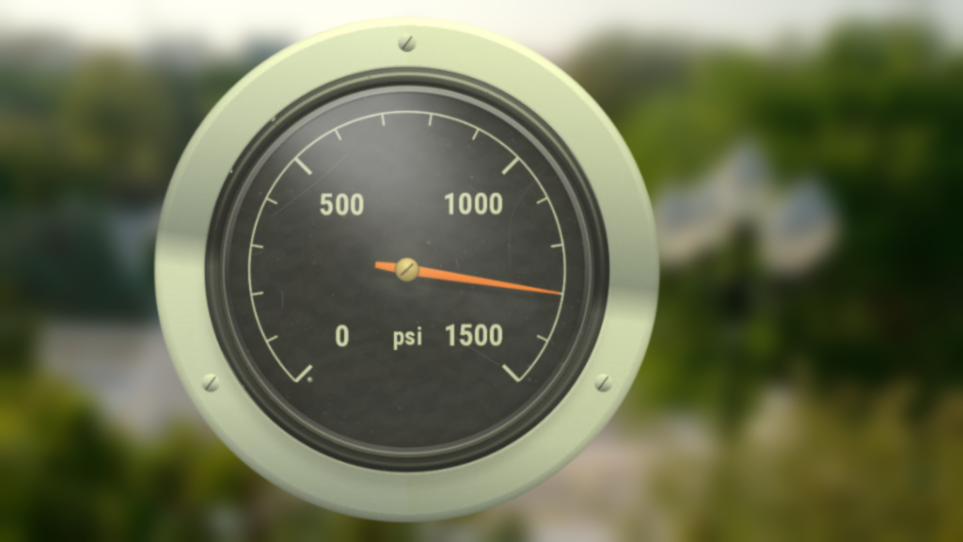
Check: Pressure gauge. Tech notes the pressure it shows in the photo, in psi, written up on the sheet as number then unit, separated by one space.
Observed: 1300 psi
